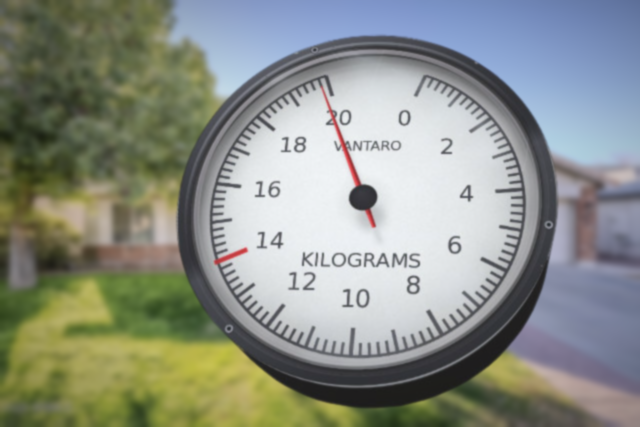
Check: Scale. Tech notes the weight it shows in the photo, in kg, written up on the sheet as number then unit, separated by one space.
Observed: 19.8 kg
